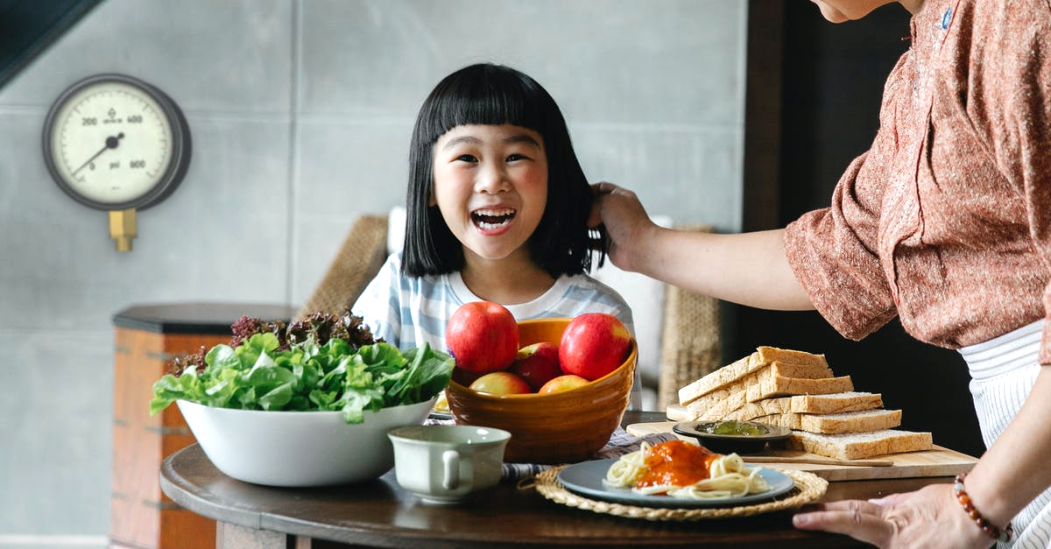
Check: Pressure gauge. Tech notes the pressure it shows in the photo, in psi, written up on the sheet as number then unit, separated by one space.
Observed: 20 psi
